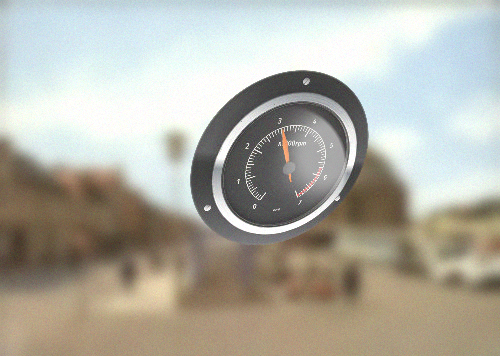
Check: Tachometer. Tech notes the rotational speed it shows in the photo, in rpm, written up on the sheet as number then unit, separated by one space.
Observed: 3000 rpm
